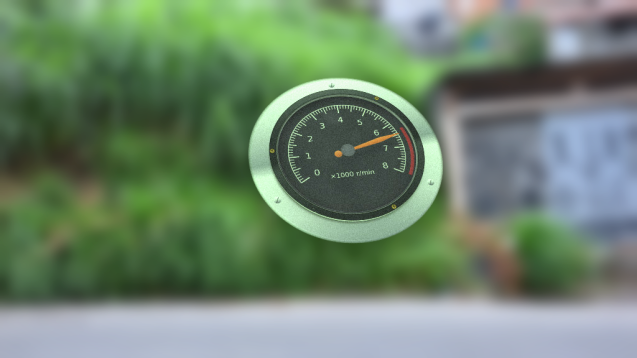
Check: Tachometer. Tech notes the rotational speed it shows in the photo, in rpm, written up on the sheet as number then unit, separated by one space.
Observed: 6500 rpm
